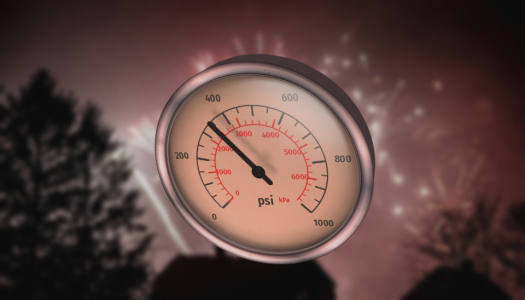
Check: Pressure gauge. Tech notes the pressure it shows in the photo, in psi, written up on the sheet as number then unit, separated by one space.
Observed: 350 psi
